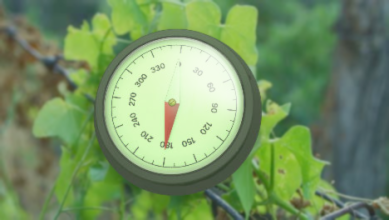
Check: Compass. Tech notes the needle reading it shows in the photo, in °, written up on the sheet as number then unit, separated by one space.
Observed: 180 °
